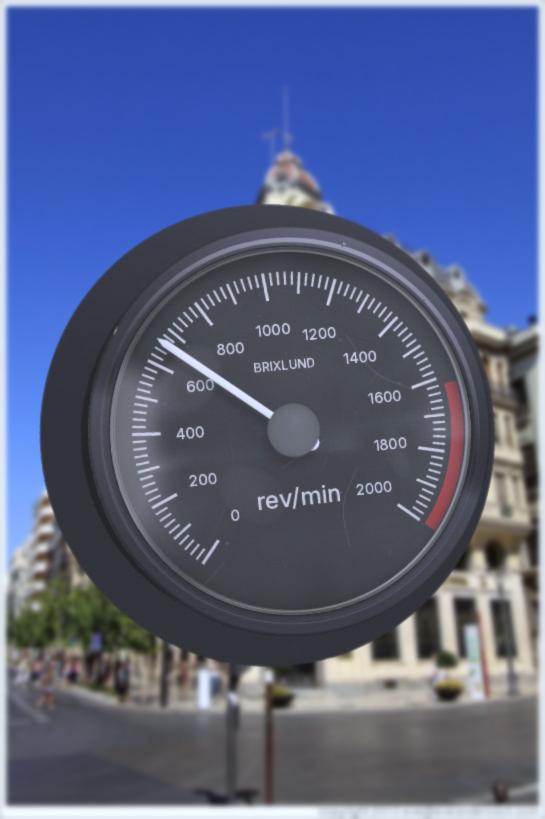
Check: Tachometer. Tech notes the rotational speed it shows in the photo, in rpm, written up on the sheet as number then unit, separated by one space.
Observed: 660 rpm
